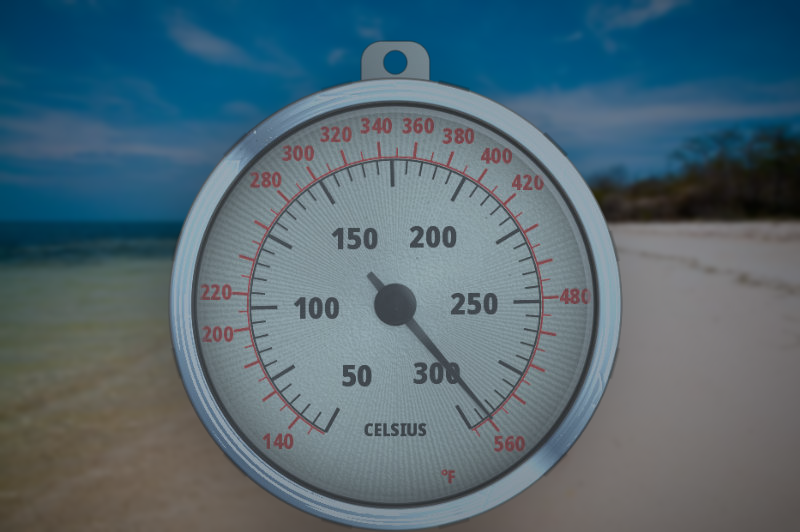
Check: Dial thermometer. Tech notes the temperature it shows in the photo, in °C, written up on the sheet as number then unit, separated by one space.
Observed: 292.5 °C
